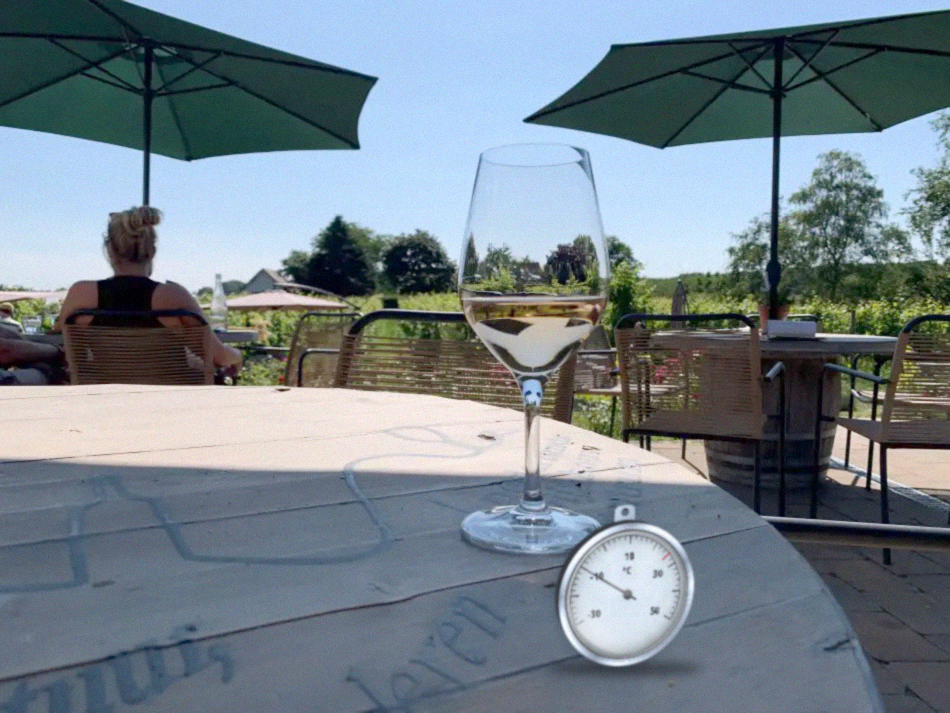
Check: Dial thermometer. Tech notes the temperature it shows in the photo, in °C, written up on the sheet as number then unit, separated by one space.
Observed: -10 °C
